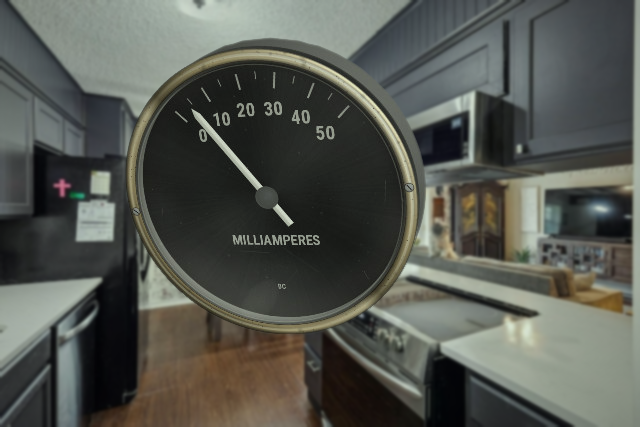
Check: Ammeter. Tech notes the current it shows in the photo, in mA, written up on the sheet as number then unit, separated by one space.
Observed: 5 mA
